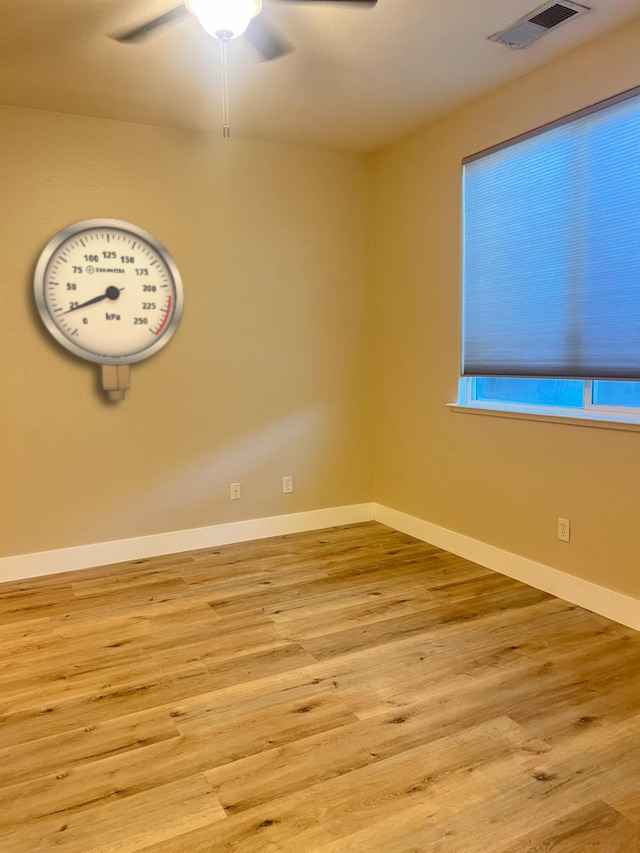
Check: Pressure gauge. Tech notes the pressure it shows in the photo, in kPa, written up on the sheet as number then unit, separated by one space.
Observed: 20 kPa
